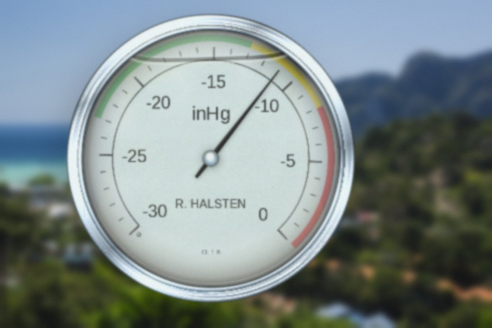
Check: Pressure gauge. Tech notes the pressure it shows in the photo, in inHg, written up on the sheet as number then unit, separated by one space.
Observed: -11 inHg
